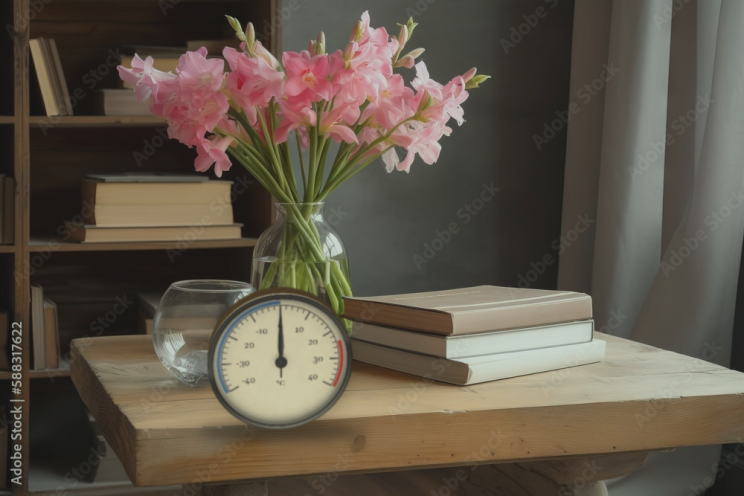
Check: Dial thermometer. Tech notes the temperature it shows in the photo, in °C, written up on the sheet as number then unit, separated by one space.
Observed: 0 °C
